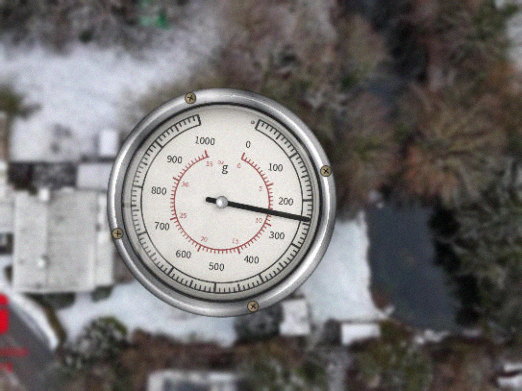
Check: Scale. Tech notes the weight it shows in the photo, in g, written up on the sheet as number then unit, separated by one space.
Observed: 240 g
